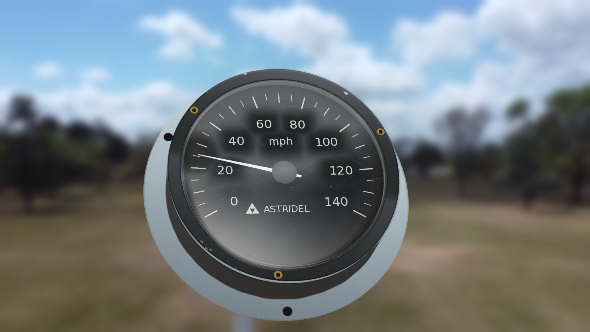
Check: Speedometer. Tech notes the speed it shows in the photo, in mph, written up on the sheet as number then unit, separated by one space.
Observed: 25 mph
